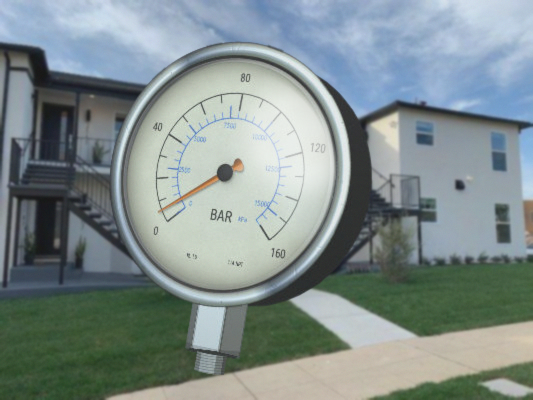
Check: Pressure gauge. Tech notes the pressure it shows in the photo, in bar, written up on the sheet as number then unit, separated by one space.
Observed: 5 bar
